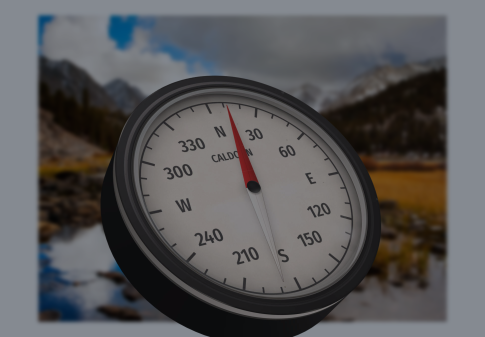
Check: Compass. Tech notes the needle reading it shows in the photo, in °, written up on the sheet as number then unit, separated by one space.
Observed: 10 °
